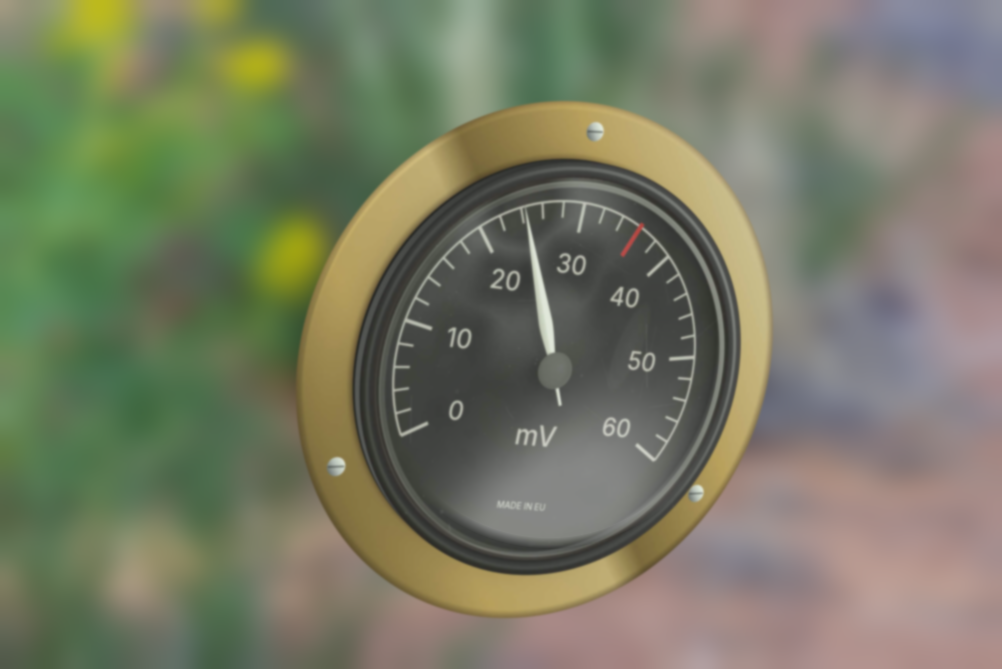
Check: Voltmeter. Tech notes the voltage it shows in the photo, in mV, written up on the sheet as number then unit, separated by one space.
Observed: 24 mV
